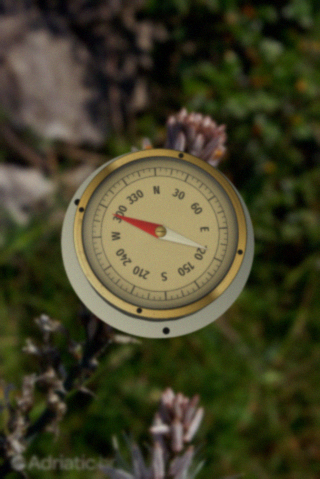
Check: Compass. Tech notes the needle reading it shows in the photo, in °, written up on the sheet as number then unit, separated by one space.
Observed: 295 °
